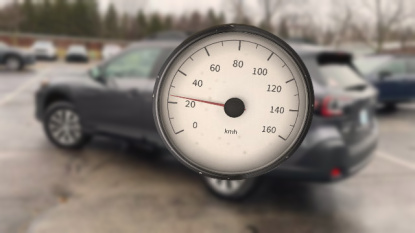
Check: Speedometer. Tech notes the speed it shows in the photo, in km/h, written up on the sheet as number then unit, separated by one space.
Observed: 25 km/h
